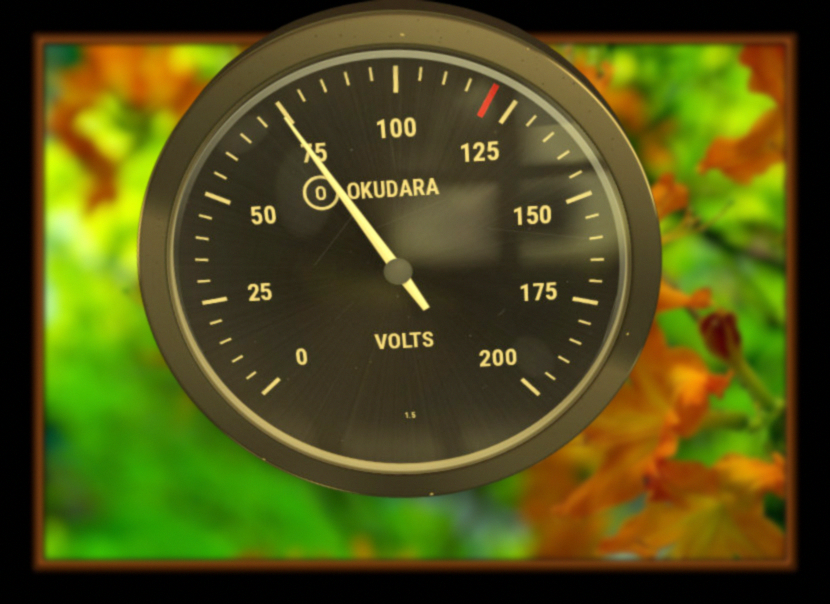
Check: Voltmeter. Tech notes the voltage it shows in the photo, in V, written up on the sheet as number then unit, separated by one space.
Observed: 75 V
